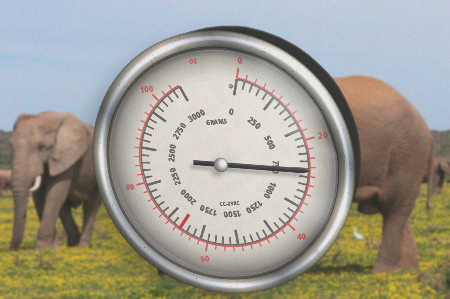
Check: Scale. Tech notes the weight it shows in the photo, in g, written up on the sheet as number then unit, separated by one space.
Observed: 750 g
